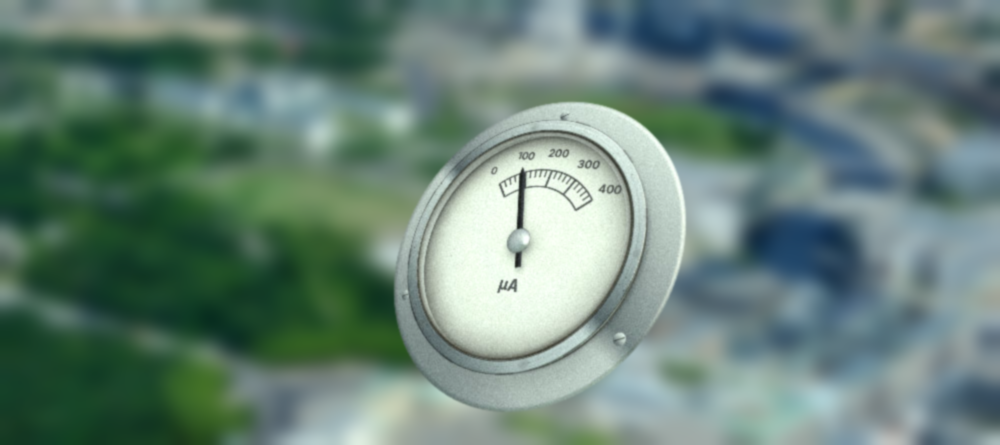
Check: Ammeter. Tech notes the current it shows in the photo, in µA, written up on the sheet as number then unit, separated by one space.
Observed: 100 µA
